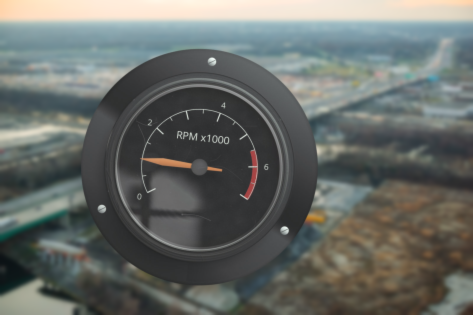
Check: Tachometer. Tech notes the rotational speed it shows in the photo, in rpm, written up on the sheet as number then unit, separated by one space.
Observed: 1000 rpm
